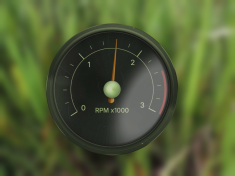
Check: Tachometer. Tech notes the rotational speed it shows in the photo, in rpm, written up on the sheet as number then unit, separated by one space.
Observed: 1600 rpm
